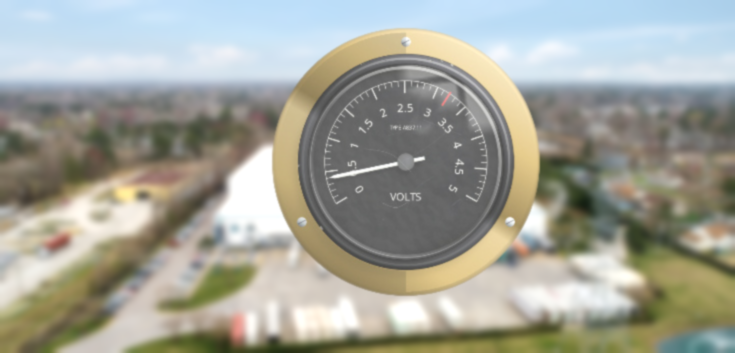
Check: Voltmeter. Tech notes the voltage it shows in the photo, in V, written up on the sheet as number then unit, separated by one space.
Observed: 0.4 V
